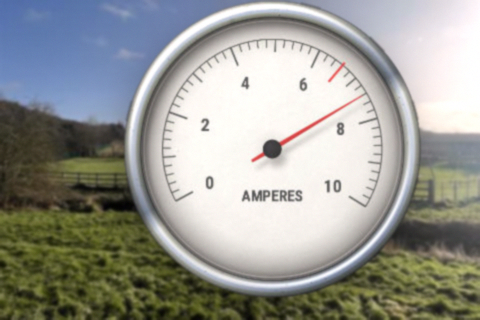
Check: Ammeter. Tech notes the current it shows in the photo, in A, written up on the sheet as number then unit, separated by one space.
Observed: 7.4 A
